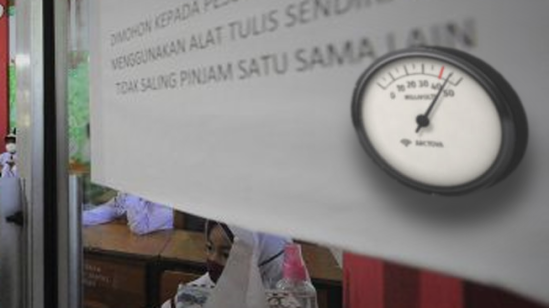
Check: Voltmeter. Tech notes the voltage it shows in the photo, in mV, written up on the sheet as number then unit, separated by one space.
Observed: 45 mV
